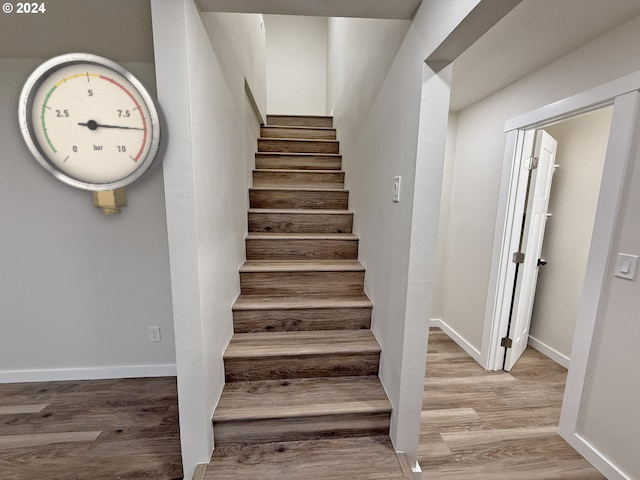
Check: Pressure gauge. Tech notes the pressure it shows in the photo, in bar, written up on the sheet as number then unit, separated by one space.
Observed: 8.5 bar
